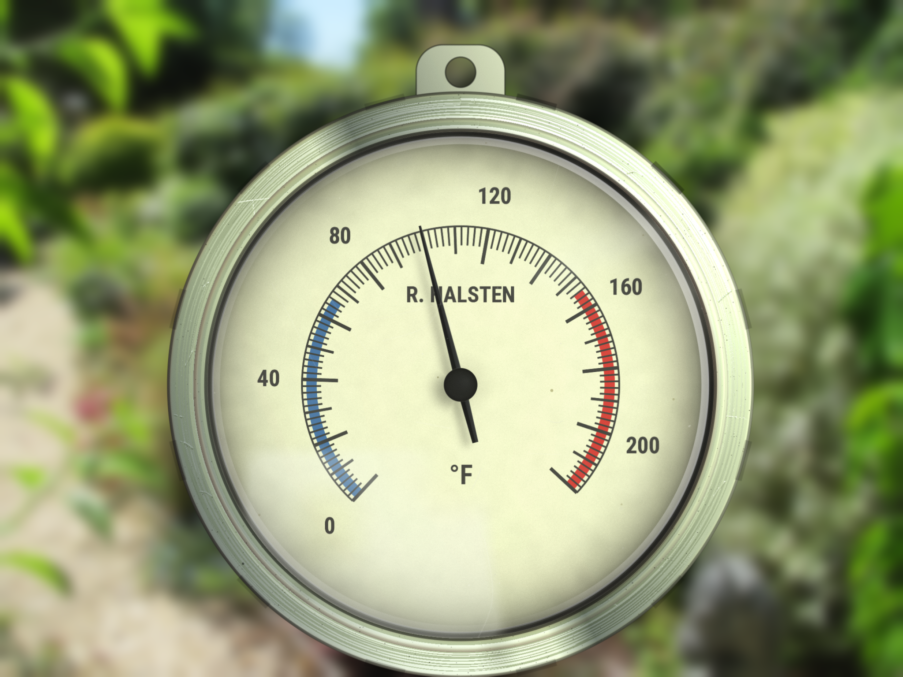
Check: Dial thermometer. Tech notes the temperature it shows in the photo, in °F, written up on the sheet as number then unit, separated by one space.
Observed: 100 °F
